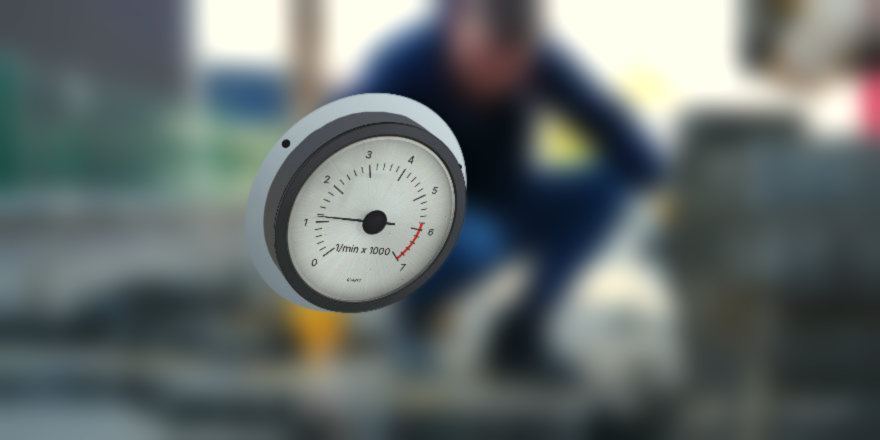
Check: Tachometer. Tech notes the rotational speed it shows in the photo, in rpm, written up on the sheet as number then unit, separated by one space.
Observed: 1200 rpm
